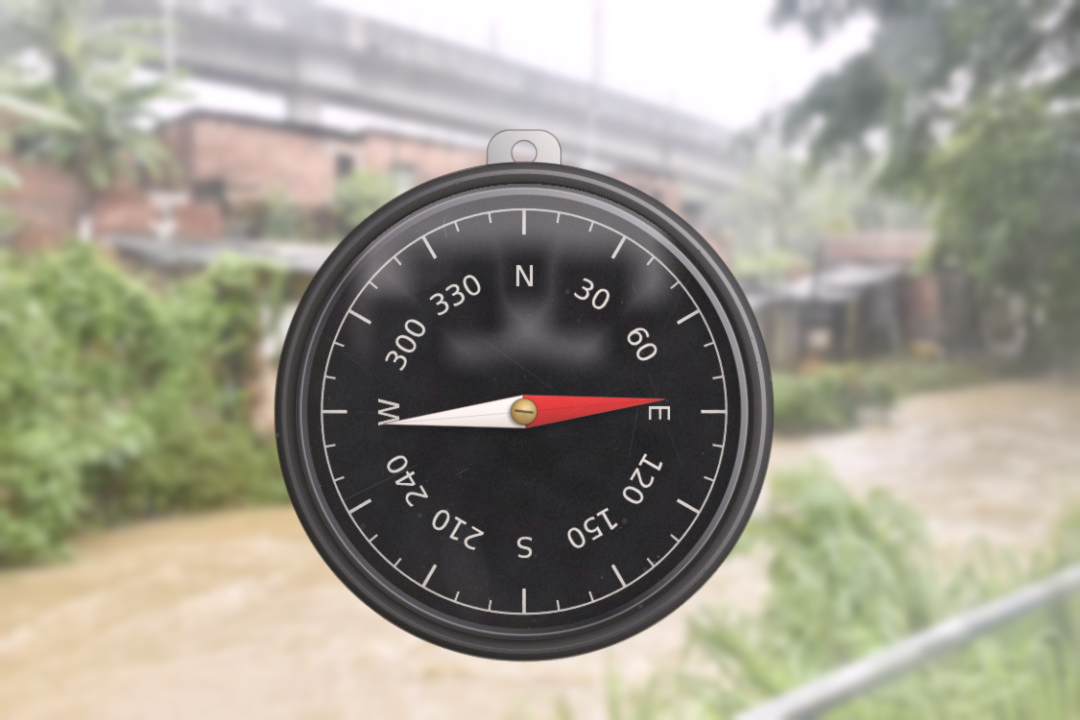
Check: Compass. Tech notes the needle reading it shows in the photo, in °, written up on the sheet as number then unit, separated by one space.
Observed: 85 °
